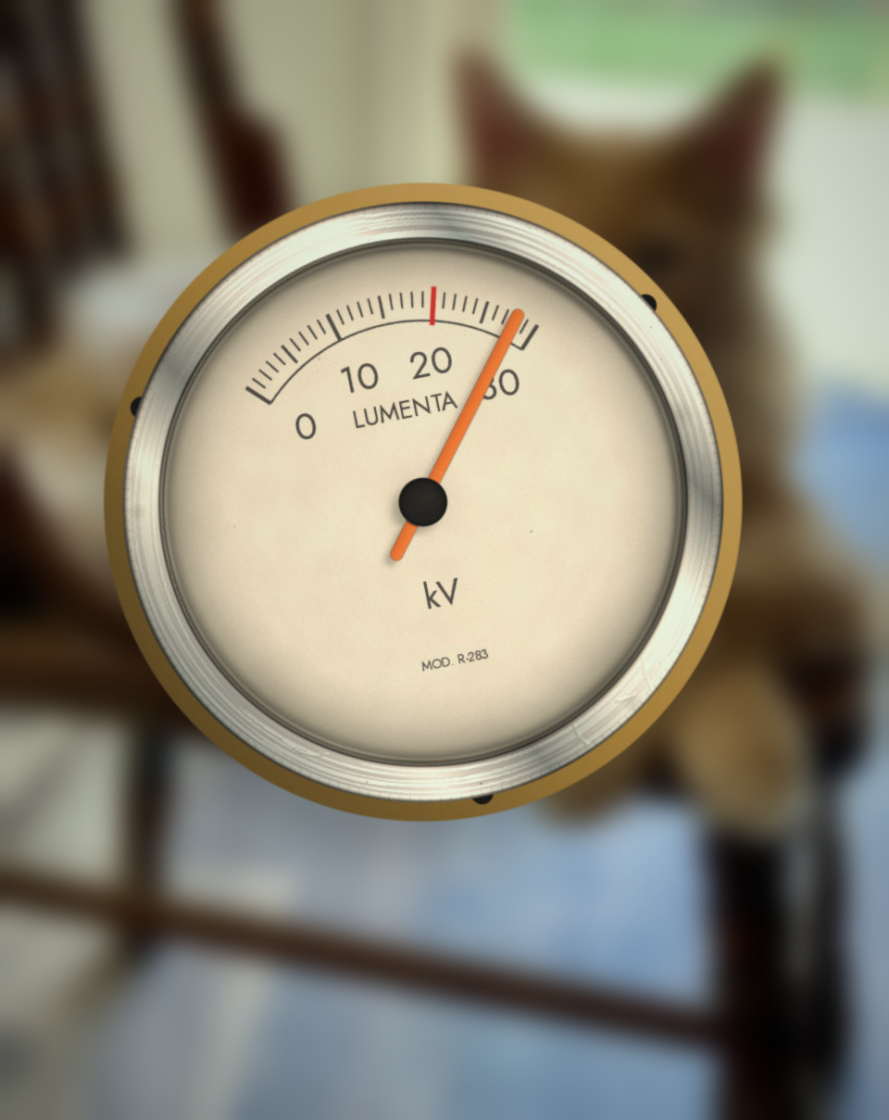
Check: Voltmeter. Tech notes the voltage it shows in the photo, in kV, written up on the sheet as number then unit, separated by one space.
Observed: 28 kV
